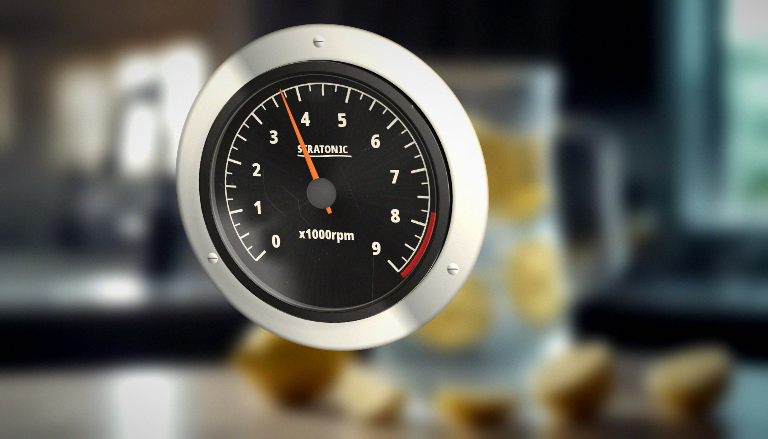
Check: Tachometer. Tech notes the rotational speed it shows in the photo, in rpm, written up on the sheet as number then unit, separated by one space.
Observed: 3750 rpm
